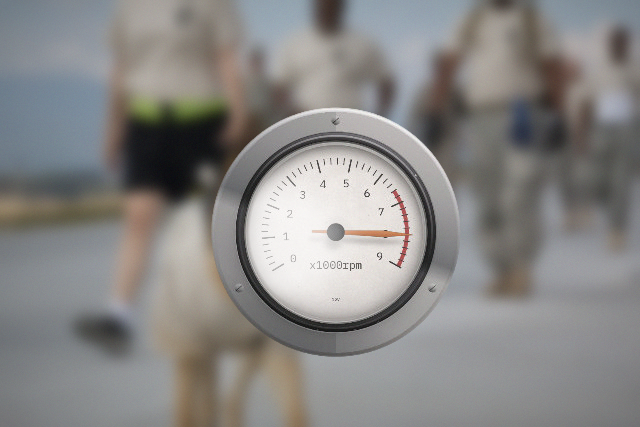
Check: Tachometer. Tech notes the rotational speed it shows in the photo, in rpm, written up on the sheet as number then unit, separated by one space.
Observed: 8000 rpm
